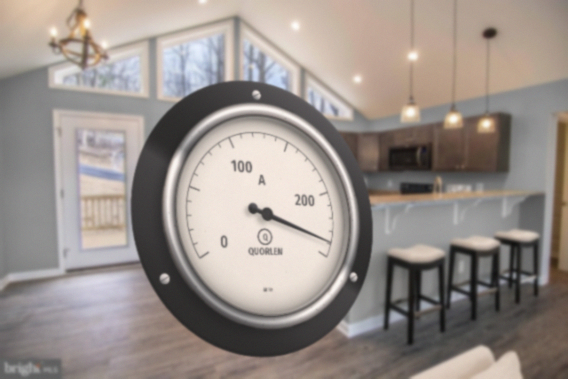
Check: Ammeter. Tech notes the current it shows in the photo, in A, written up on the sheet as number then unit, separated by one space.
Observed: 240 A
